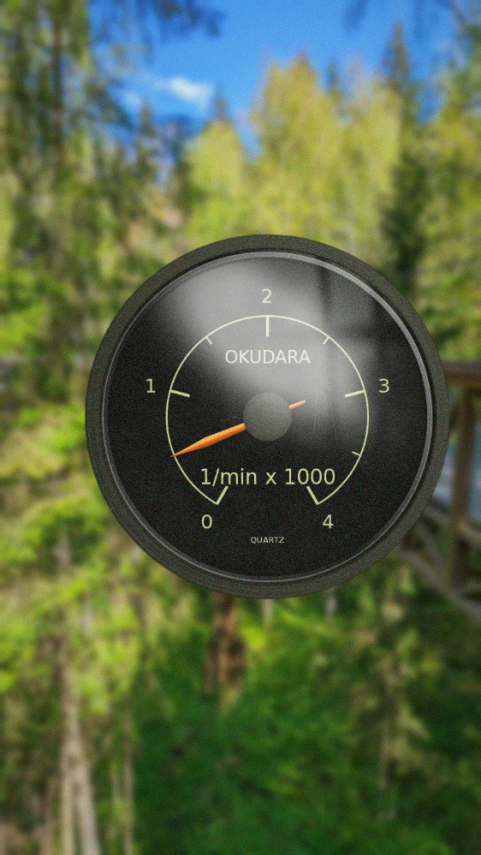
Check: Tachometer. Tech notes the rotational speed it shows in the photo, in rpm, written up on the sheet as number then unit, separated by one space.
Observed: 500 rpm
